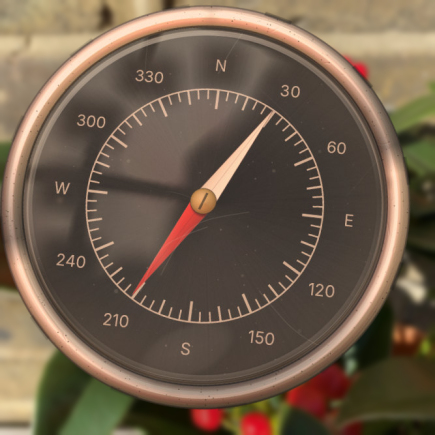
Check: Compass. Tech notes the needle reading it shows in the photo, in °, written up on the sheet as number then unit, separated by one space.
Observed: 210 °
